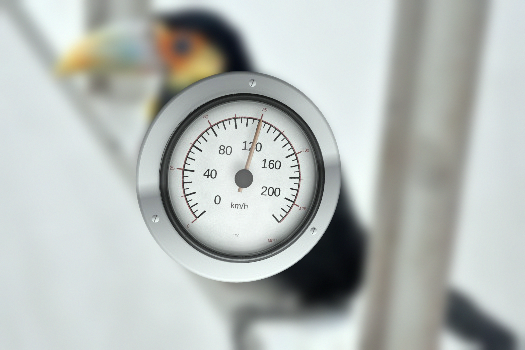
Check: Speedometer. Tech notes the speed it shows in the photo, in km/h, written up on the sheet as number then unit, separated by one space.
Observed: 120 km/h
